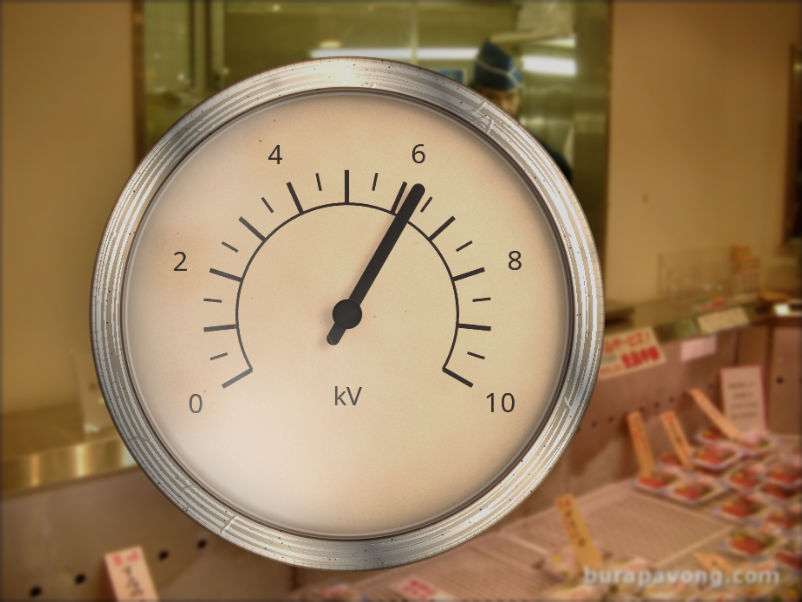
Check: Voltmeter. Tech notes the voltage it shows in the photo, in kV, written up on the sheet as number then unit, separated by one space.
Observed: 6.25 kV
